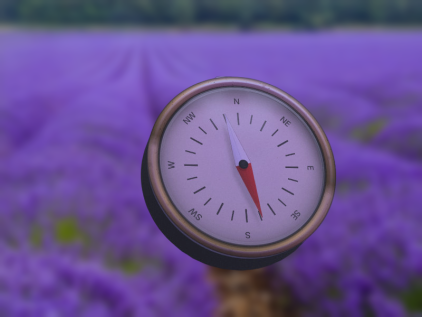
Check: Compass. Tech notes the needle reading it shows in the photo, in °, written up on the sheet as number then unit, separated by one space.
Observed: 165 °
